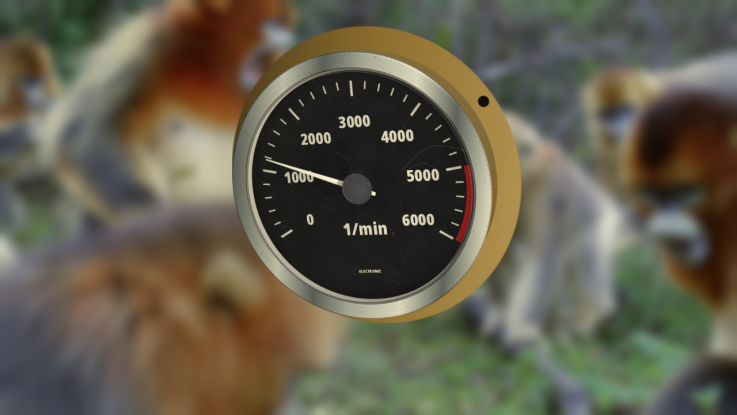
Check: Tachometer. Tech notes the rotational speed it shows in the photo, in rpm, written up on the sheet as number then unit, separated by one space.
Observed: 1200 rpm
